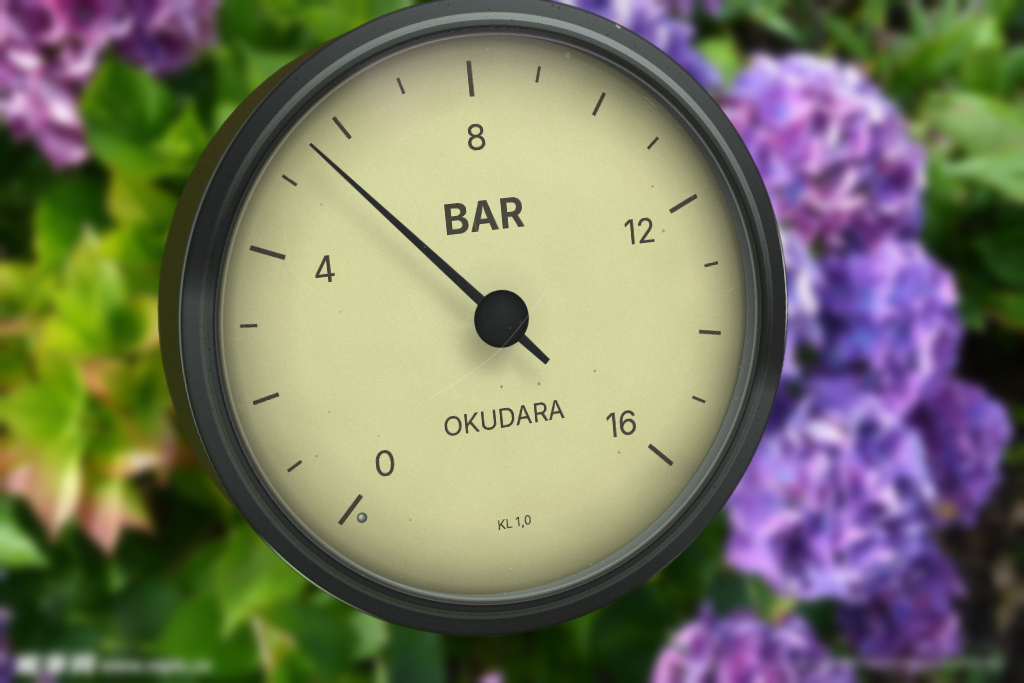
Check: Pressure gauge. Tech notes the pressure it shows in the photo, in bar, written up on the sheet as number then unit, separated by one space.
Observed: 5.5 bar
